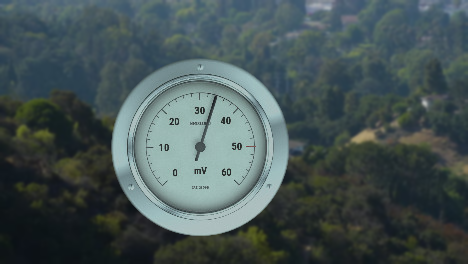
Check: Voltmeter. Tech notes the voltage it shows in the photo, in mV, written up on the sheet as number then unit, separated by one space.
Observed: 34 mV
